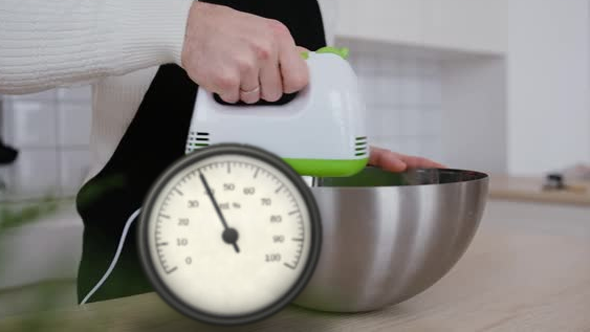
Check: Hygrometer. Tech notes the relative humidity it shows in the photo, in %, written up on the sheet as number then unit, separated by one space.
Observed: 40 %
